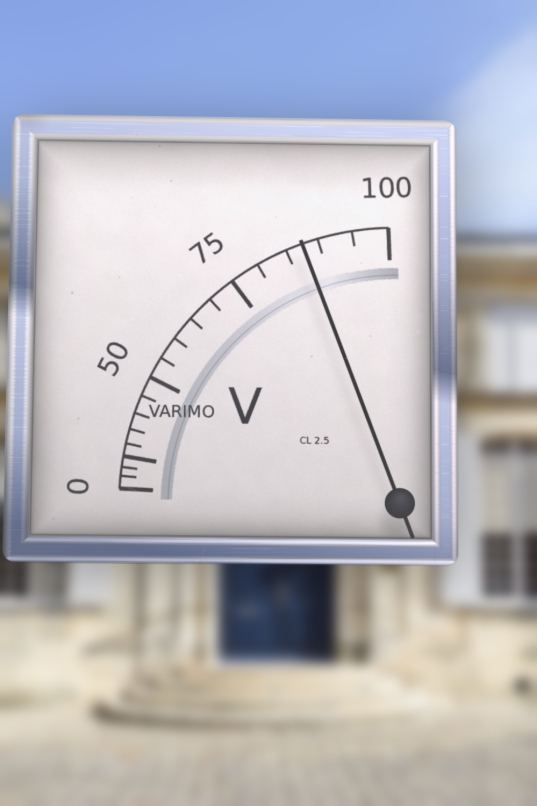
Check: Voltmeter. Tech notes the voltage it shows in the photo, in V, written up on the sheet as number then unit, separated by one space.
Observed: 87.5 V
